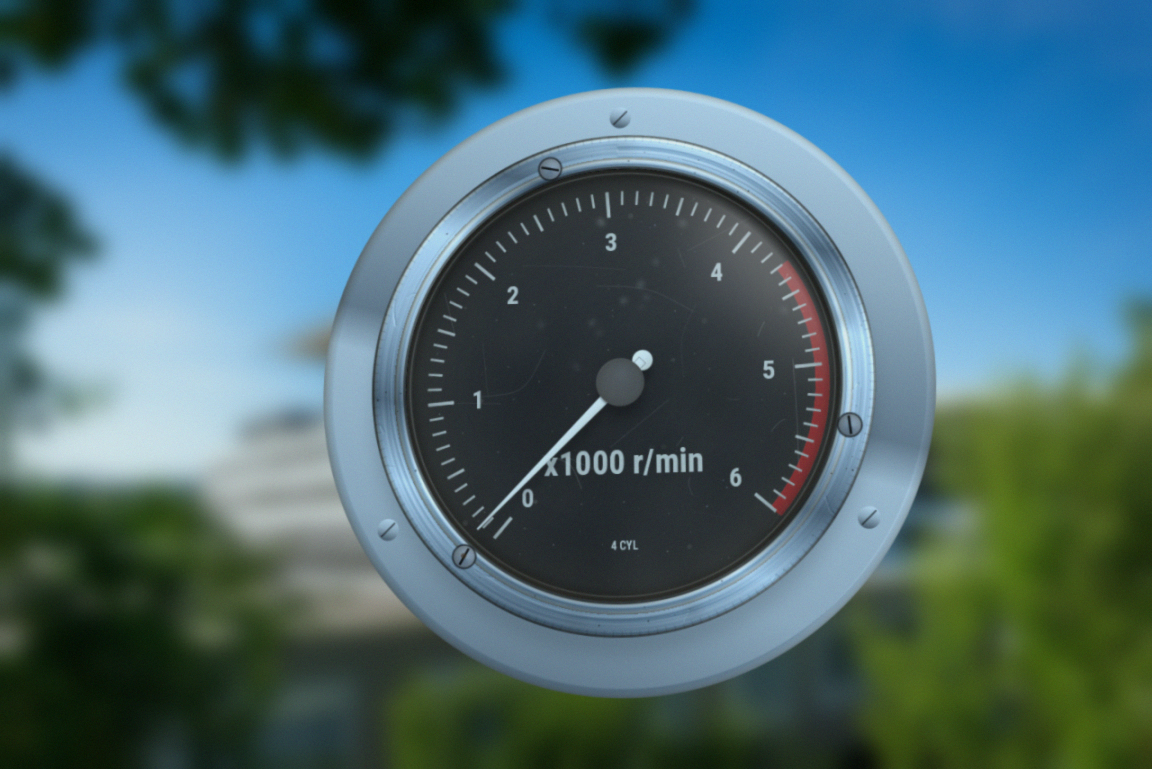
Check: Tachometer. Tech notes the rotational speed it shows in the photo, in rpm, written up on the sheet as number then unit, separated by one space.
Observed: 100 rpm
